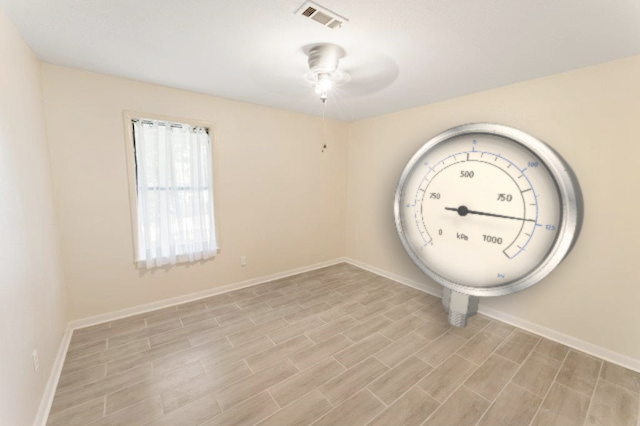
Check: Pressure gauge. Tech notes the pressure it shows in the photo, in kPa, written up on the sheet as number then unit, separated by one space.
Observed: 850 kPa
